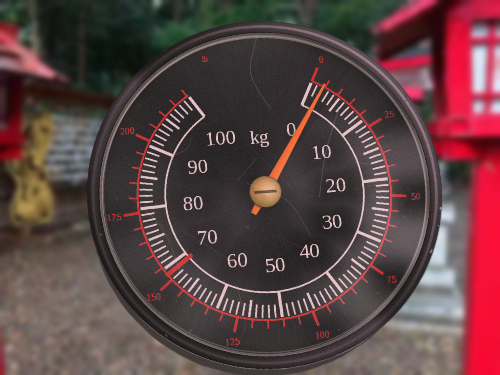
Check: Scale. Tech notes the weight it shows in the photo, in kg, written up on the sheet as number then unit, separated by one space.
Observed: 2 kg
